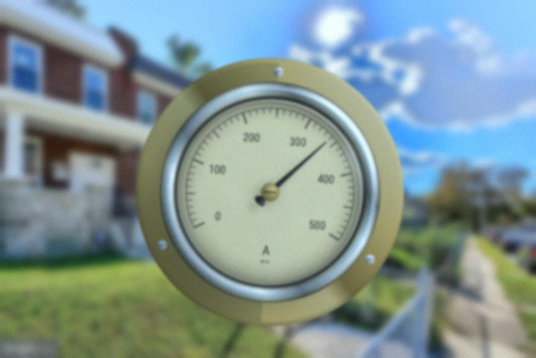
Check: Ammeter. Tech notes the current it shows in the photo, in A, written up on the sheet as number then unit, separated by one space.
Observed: 340 A
